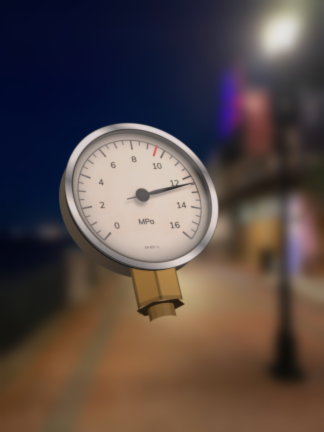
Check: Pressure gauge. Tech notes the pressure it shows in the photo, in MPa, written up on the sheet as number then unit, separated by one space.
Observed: 12.5 MPa
